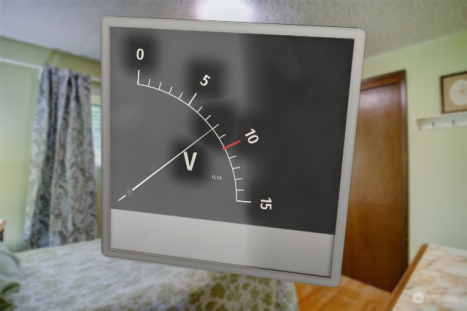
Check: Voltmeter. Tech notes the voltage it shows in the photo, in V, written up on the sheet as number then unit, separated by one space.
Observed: 8 V
